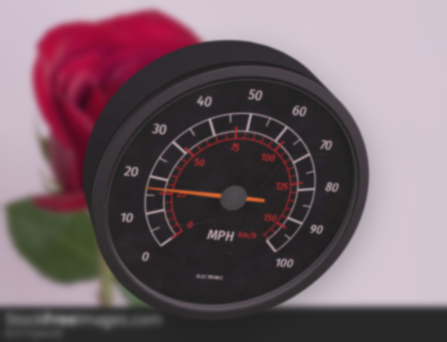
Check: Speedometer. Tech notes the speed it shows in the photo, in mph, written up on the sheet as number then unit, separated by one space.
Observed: 17.5 mph
